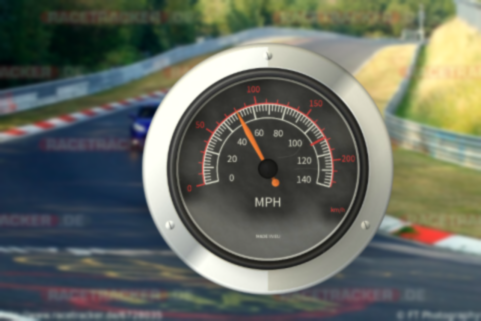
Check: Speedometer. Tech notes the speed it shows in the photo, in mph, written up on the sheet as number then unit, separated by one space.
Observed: 50 mph
